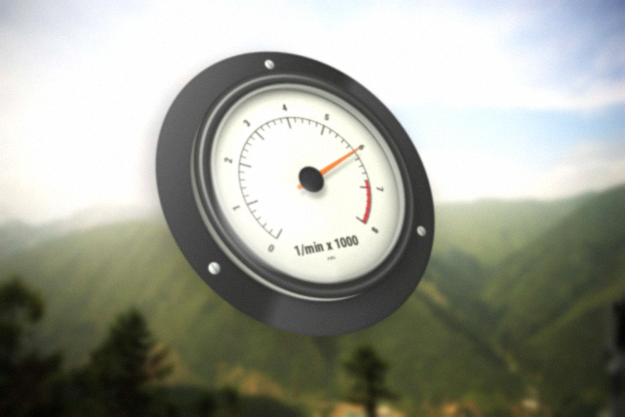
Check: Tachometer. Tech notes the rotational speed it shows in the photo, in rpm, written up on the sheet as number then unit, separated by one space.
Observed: 6000 rpm
